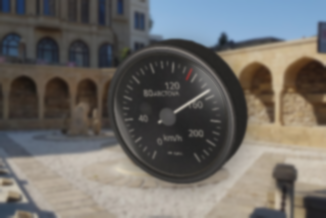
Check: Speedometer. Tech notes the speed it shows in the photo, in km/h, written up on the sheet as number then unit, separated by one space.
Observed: 155 km/h
